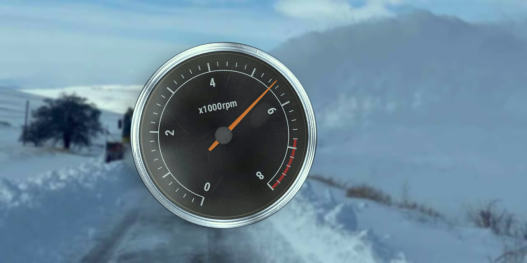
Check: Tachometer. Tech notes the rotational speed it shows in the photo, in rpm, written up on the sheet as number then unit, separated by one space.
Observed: 5500 rpm
